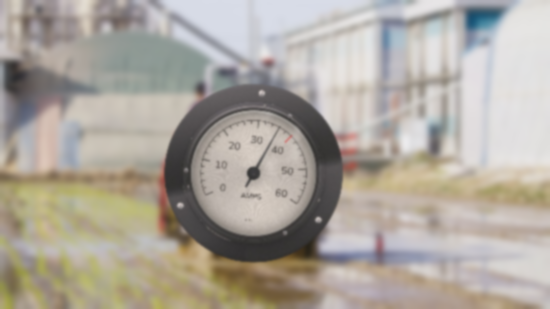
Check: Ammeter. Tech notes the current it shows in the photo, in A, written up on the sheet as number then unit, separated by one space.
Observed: 36 A
